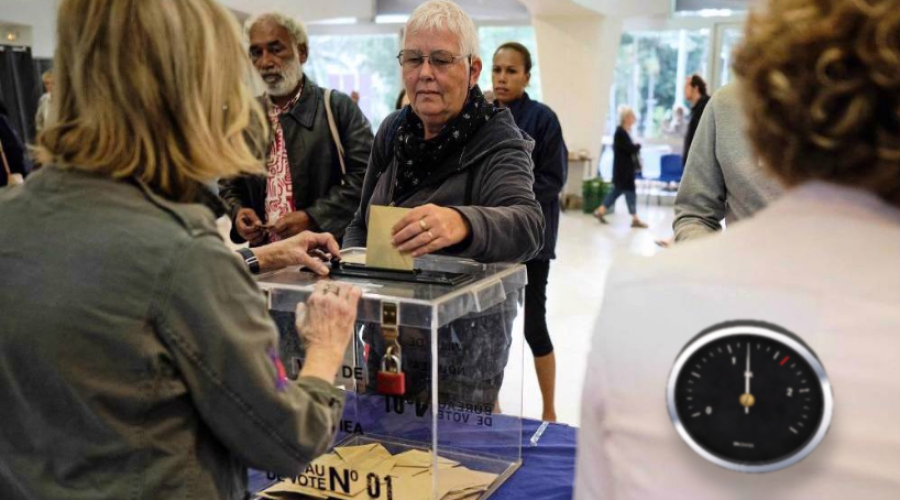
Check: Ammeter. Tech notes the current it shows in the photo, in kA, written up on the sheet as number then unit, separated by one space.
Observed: 1.2 kA
